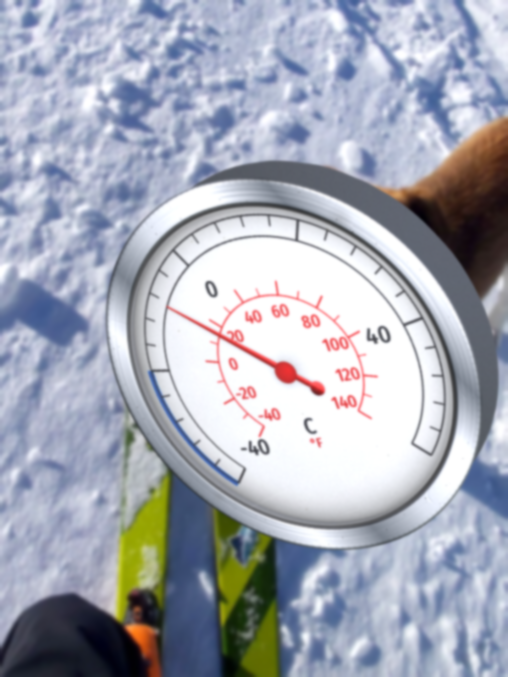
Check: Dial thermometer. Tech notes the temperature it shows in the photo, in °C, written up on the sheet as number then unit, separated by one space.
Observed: -8 °C
